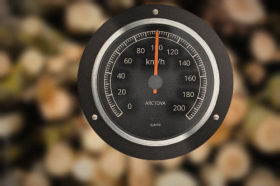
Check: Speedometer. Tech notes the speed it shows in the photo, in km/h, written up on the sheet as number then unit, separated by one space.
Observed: 100 km/h
